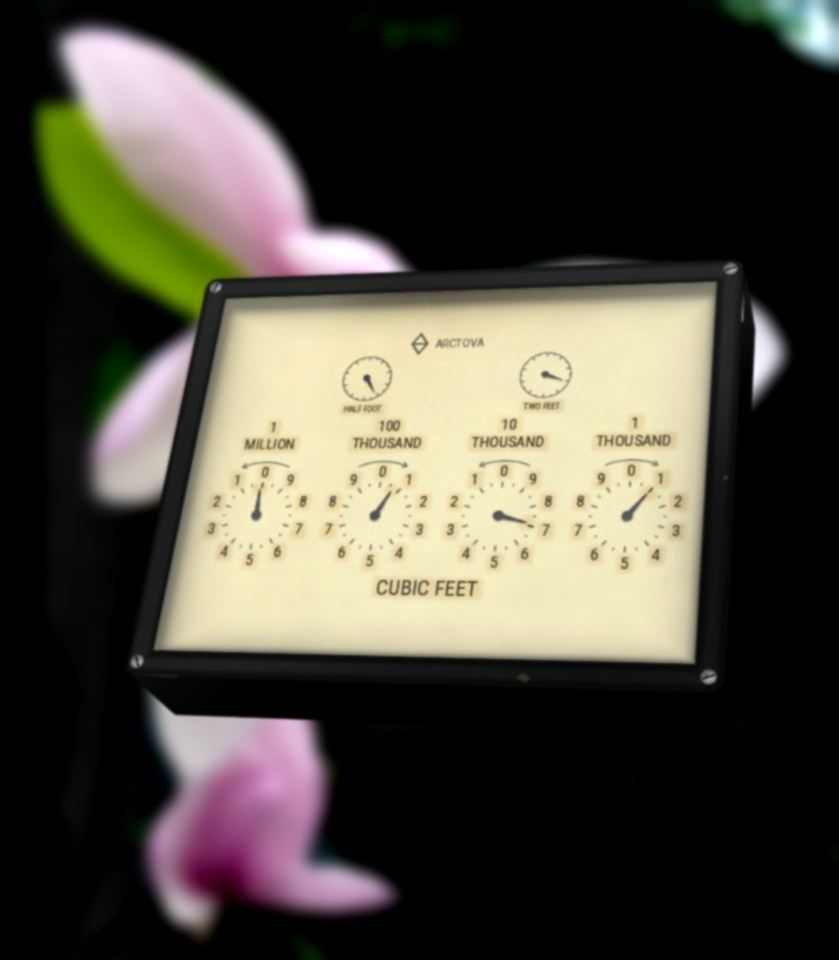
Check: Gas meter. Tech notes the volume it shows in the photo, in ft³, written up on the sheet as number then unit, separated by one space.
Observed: 7100 ft³
